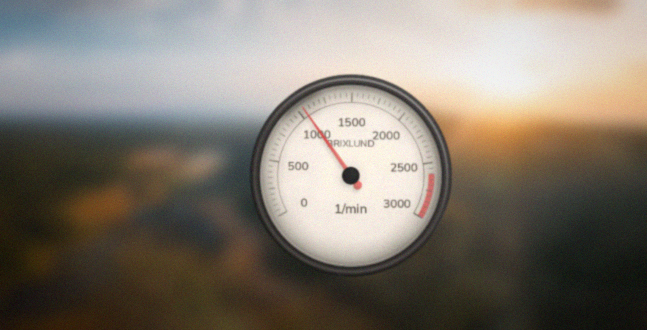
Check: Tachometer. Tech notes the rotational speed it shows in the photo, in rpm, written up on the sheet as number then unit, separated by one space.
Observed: 1050 rpm
